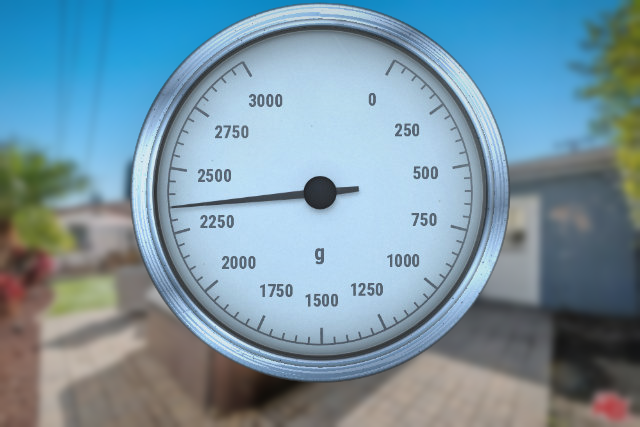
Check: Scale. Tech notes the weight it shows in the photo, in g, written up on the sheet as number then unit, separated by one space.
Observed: 2350 g
